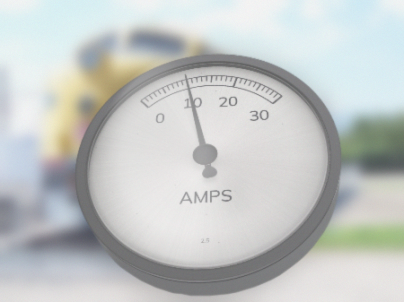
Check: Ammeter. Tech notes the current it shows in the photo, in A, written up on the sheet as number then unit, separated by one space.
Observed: 10 A
